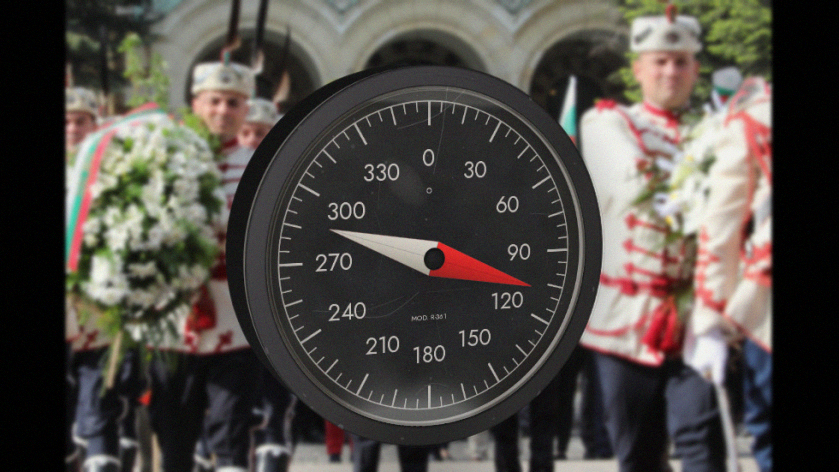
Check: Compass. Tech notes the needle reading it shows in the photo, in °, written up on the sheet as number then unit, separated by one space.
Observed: 107.5 °
